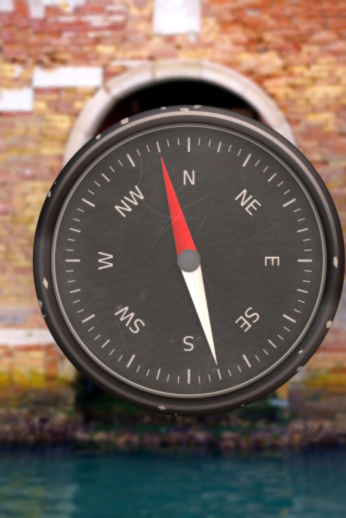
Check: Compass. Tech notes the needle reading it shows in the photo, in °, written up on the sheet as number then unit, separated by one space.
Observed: 345 °
